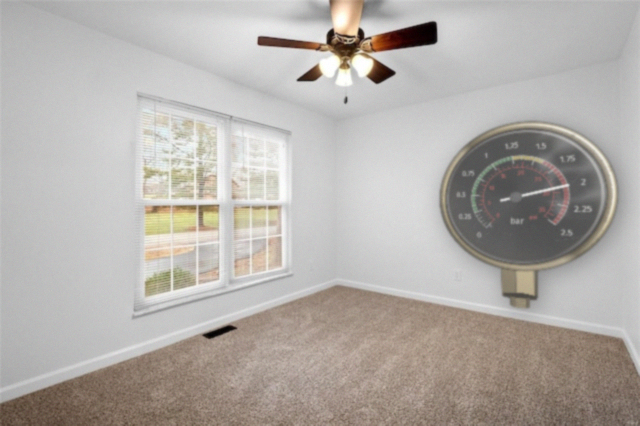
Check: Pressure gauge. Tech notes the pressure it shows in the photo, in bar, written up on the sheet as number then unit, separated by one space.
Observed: 2 bar
